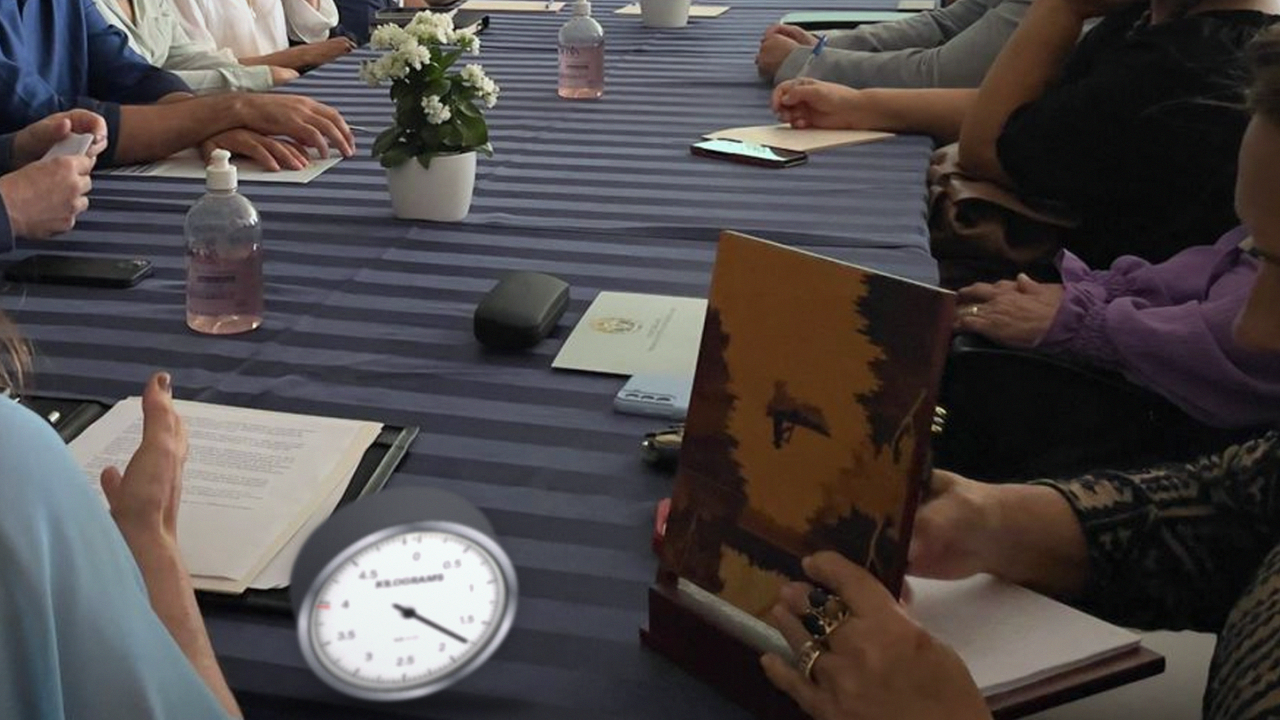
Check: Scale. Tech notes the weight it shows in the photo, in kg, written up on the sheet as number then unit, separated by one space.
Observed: 1.75 kg
